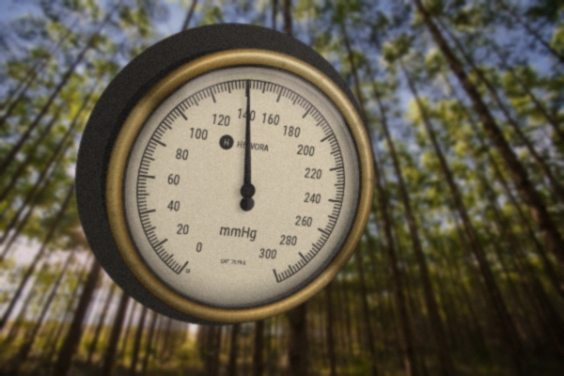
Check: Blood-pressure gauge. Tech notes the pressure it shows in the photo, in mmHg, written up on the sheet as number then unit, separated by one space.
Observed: 140 mmHg
